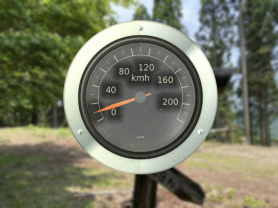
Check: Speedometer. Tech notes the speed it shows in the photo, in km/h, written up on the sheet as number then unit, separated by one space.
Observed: 10 km/h
